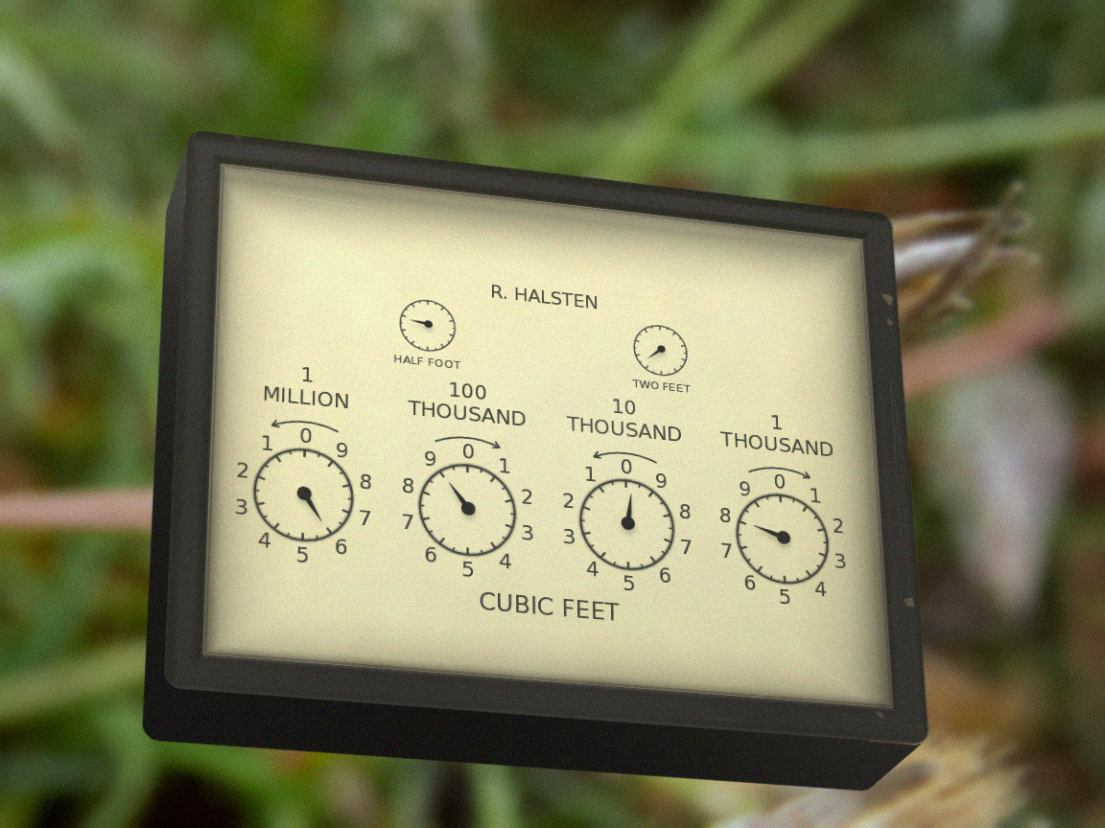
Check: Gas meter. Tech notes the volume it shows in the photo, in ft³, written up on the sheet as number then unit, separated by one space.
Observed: 589800 ft³
